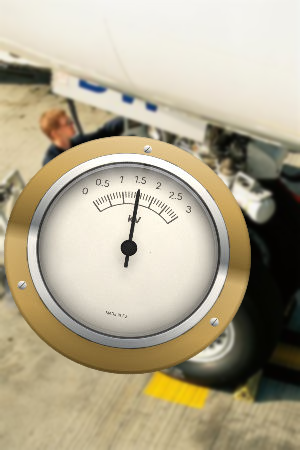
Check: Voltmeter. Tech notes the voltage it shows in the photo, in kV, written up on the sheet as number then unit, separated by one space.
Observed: 1.5 kV
